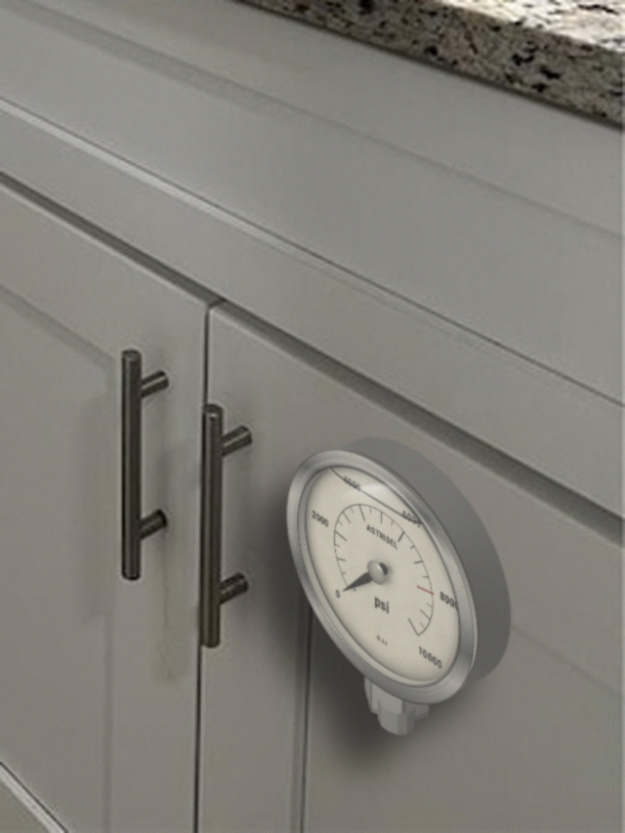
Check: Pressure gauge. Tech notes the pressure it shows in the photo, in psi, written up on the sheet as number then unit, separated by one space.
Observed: 0 psi
